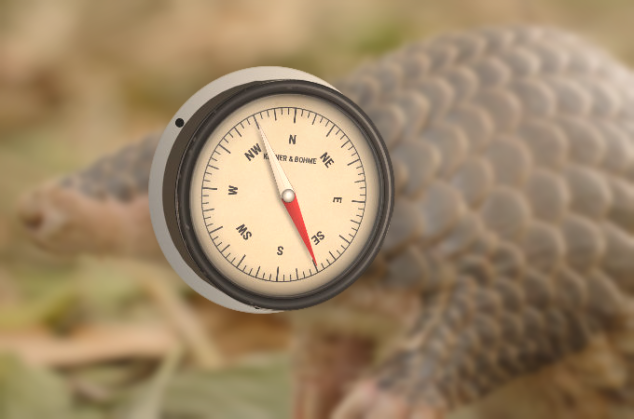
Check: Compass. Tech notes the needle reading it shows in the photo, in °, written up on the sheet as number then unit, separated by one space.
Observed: 150 °
